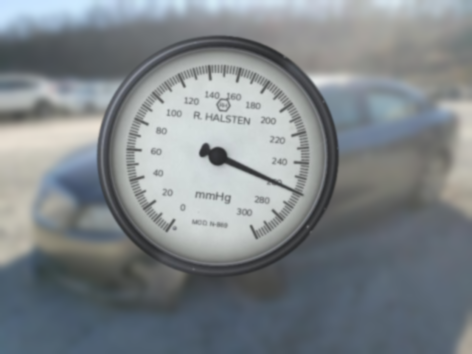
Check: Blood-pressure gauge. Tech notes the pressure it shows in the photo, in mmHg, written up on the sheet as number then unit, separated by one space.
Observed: 260 mmHg
